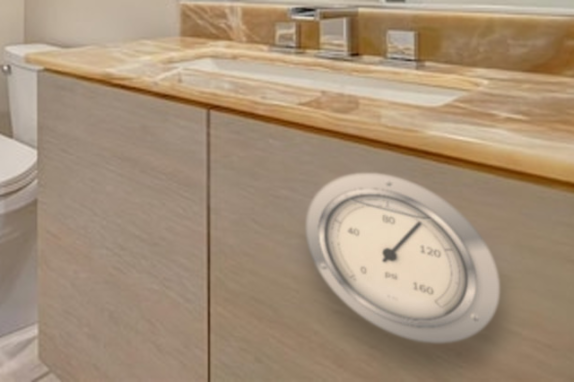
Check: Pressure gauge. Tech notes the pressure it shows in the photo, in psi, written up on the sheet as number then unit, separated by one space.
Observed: 100 psi
